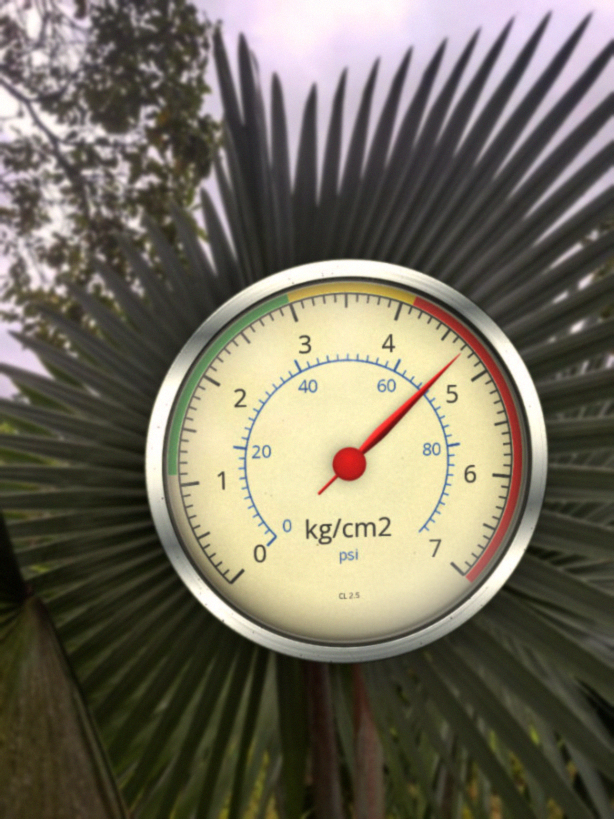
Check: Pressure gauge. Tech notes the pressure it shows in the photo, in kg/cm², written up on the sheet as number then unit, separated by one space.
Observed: 4.7 kg/cm²
